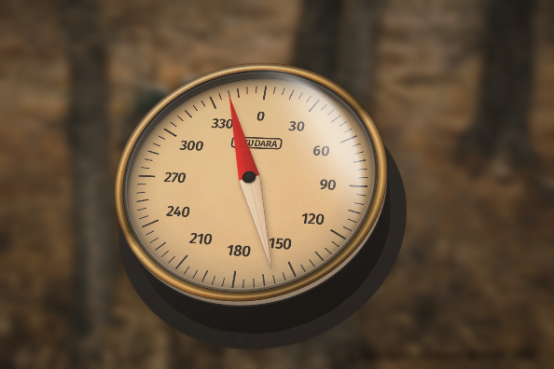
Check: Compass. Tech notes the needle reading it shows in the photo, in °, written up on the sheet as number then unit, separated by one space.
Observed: 340 °
